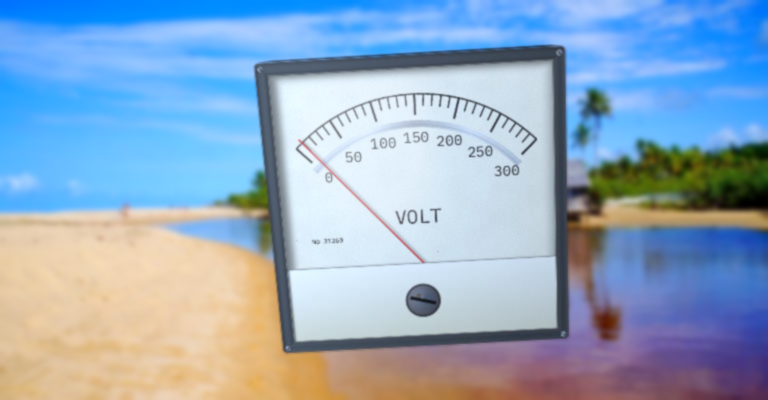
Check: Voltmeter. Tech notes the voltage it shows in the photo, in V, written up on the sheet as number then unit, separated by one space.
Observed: 10 V
